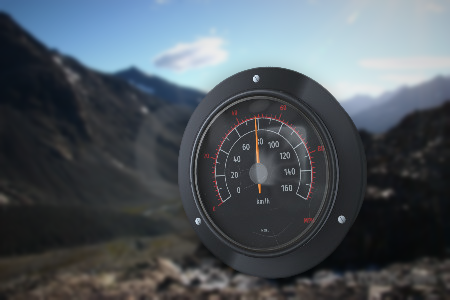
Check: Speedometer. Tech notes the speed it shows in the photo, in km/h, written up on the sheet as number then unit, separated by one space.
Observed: 80 km/h
